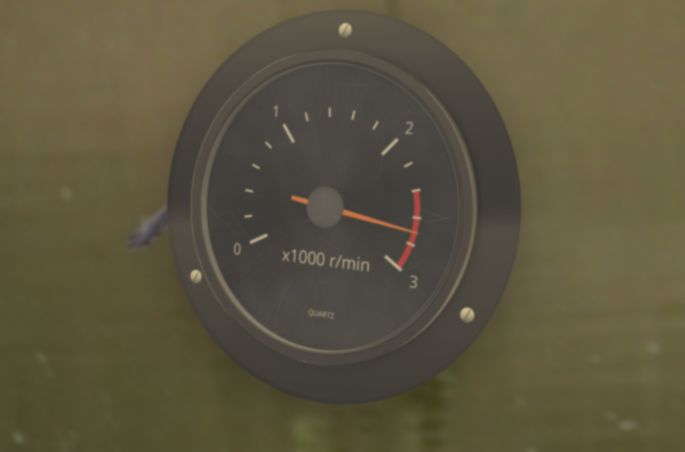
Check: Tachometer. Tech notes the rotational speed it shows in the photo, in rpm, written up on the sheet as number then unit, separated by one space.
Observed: 2700 rpm
